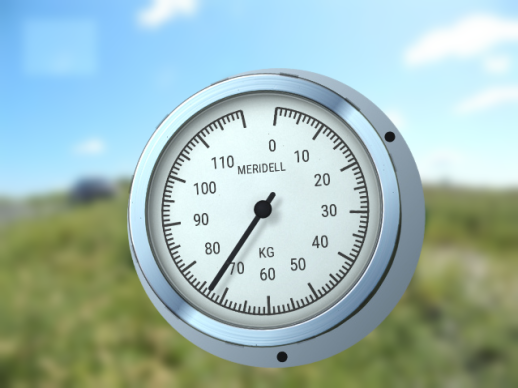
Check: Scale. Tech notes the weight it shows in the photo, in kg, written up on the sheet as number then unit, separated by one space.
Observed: 73 kg
